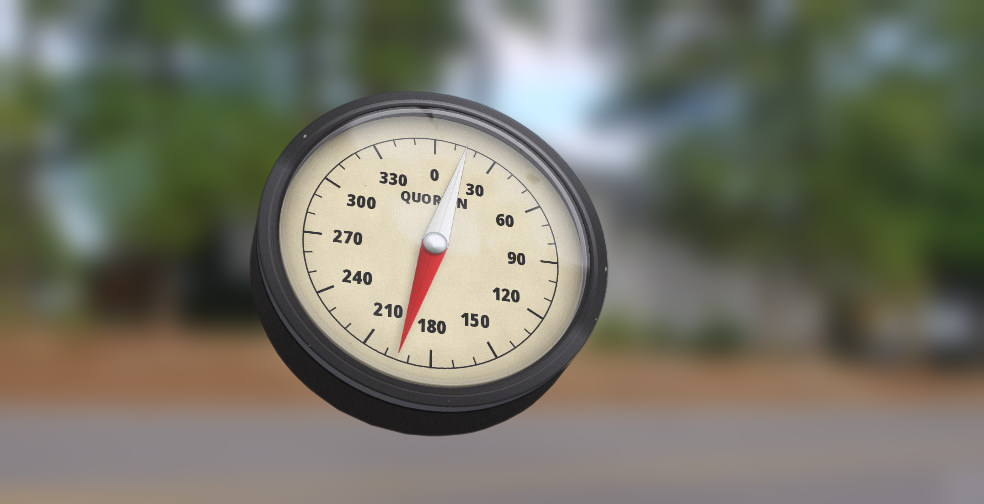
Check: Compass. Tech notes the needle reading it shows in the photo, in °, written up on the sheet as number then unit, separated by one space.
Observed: 195 °
